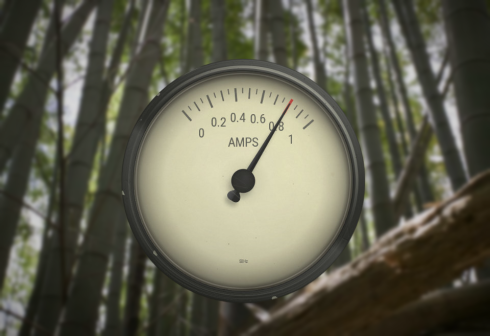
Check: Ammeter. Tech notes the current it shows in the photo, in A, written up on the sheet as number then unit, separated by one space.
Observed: 0.8 A
